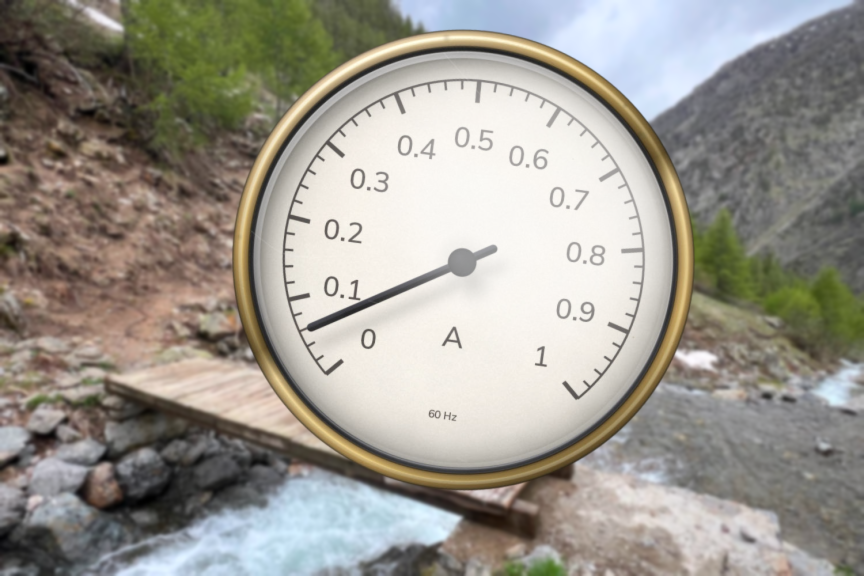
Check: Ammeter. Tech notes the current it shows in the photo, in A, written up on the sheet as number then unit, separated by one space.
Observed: 0.06 A
